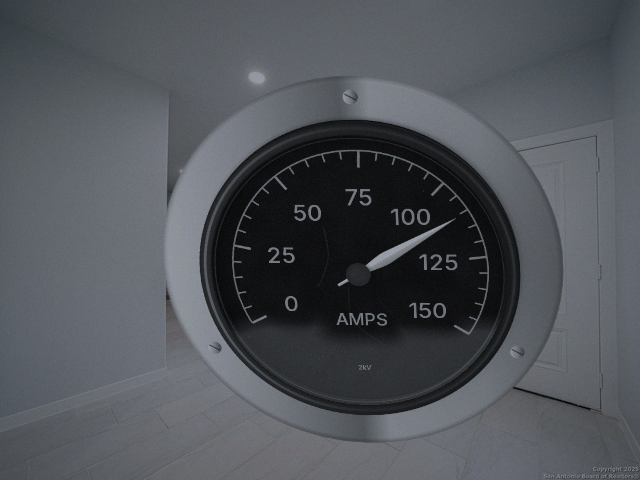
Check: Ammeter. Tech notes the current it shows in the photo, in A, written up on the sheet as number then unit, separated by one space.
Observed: 110 A
